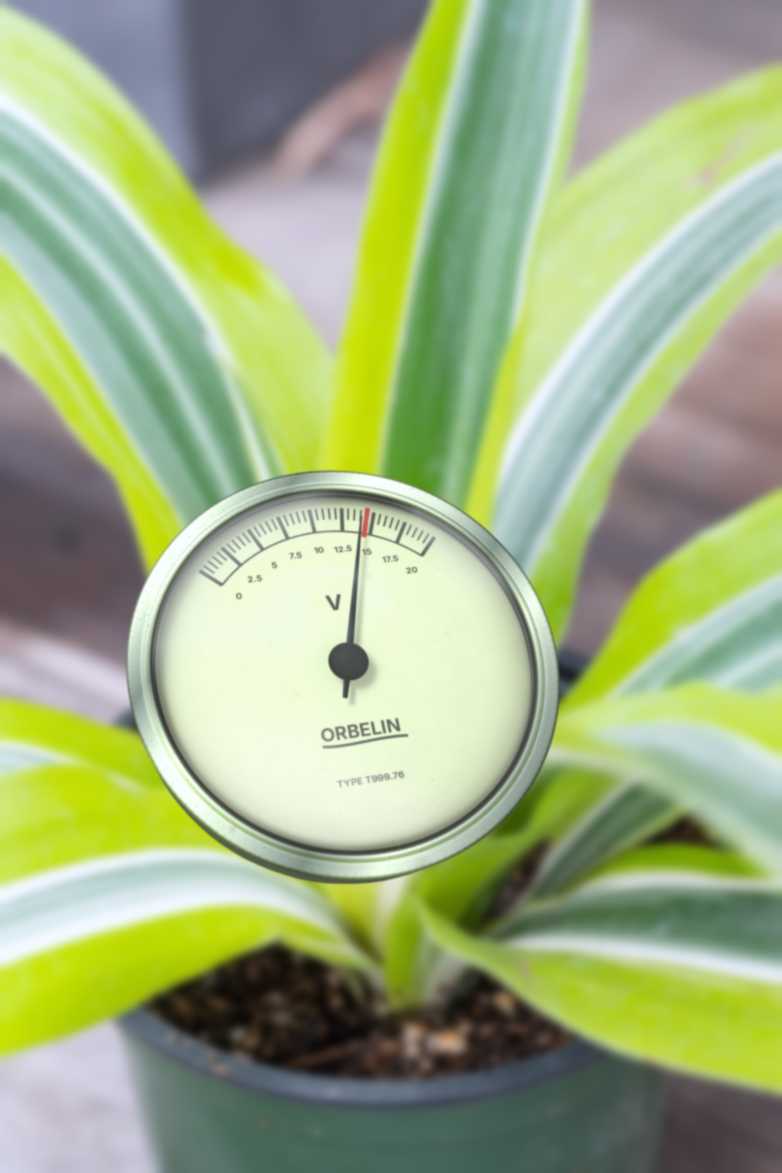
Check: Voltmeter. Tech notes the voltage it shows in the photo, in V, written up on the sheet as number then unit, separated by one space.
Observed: 14 V
